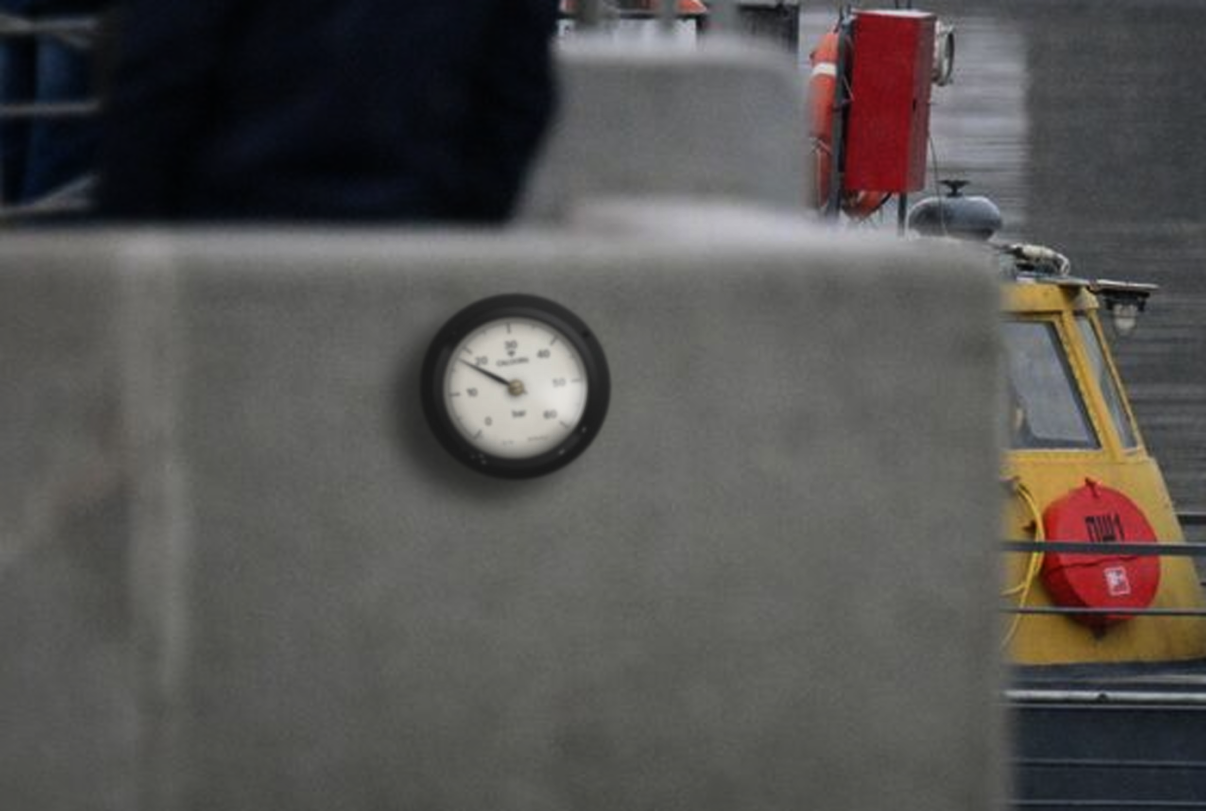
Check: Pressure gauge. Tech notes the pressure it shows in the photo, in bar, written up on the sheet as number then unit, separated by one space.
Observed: 17.5 bar
